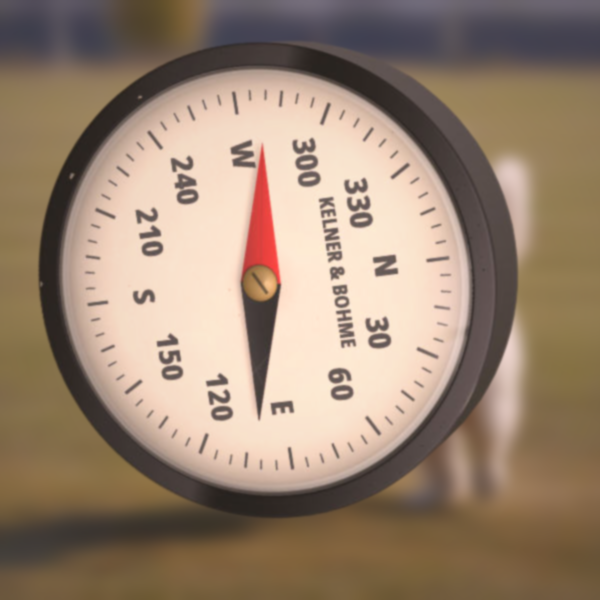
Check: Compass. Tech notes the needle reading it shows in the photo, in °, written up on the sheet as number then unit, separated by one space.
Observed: 280 °
